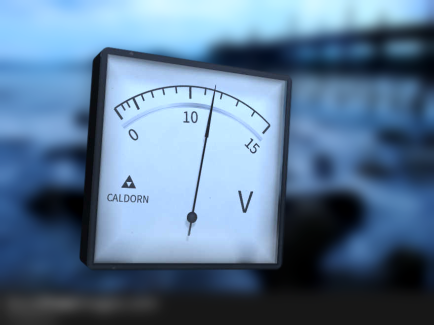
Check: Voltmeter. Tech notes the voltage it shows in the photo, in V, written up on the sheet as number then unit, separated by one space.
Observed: 11.5 V
